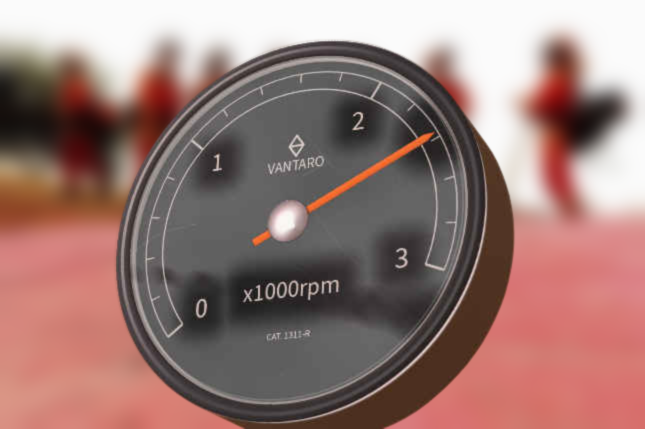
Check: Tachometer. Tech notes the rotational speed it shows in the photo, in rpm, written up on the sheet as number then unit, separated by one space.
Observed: 2400 rpm
